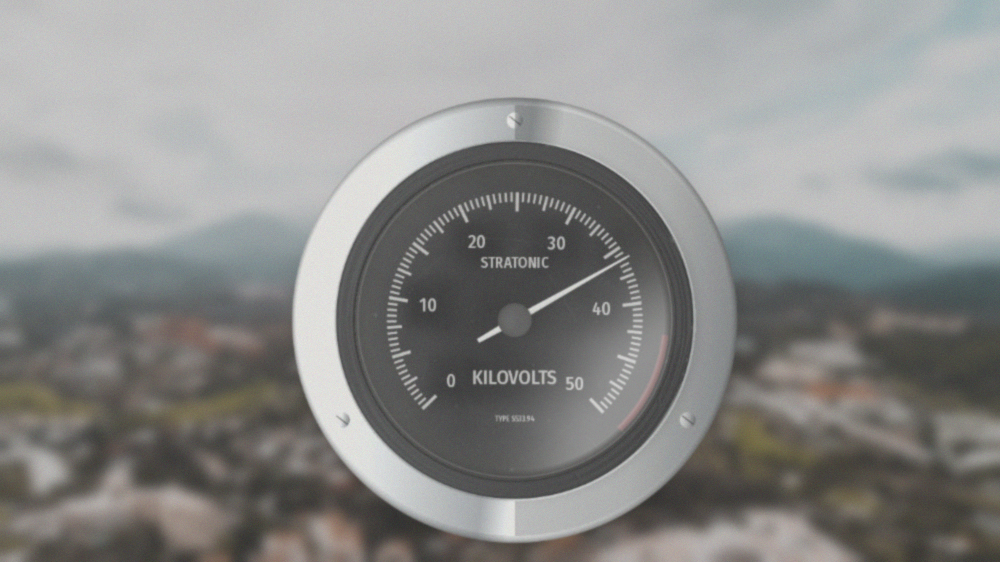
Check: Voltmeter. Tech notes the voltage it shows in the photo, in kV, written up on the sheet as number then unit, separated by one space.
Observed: 36 kV
